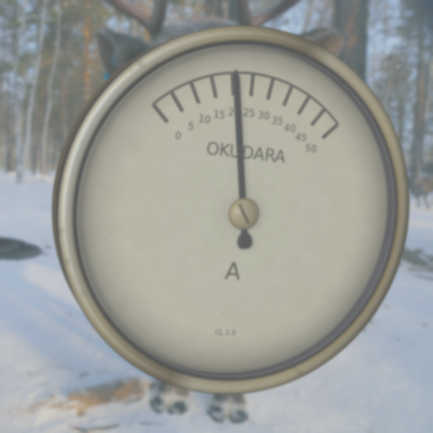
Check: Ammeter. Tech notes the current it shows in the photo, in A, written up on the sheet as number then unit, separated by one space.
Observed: 20 A
